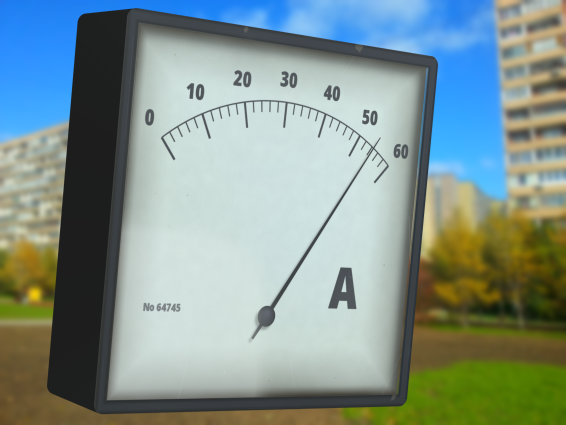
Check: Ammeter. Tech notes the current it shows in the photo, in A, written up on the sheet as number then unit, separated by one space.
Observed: 54 A
